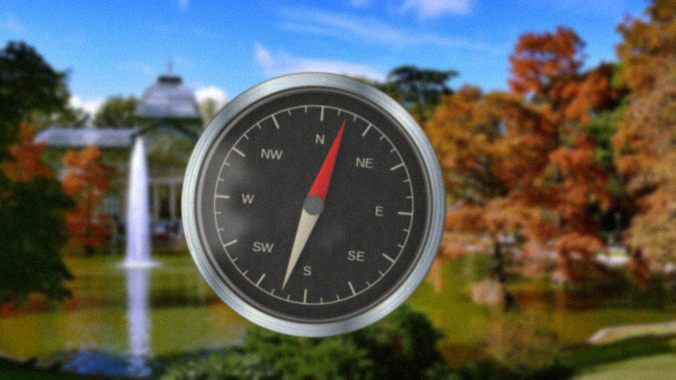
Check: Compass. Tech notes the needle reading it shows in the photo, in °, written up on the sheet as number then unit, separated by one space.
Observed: 15 °
